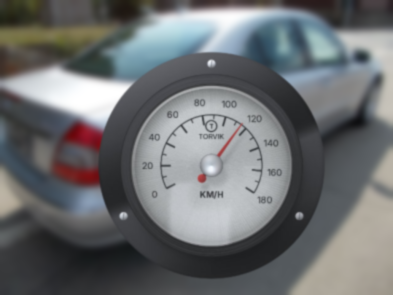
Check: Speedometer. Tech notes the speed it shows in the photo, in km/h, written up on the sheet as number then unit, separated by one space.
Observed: 115 km/h
